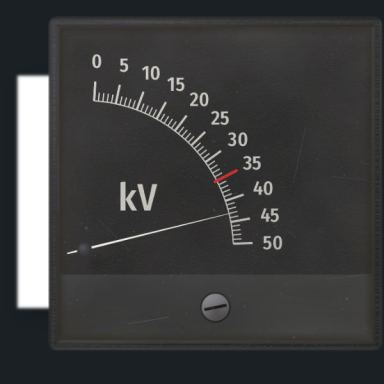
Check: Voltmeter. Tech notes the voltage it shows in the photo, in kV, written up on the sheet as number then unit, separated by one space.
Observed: 43 kV
